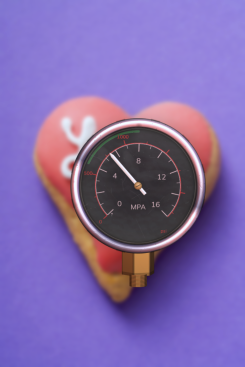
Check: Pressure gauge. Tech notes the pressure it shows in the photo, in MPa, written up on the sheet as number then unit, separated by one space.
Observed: 5.5 MPa
